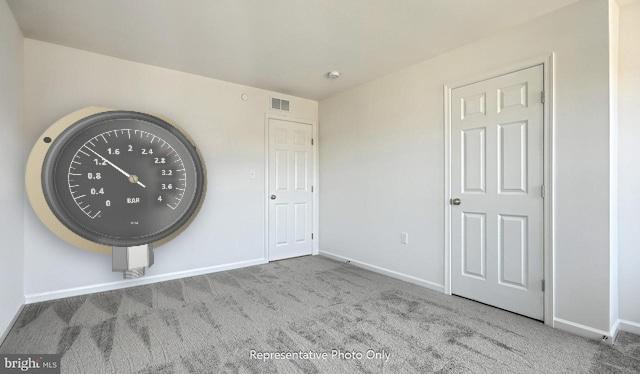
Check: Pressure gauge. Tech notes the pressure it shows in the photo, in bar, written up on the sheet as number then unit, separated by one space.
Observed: 1.3 bar
